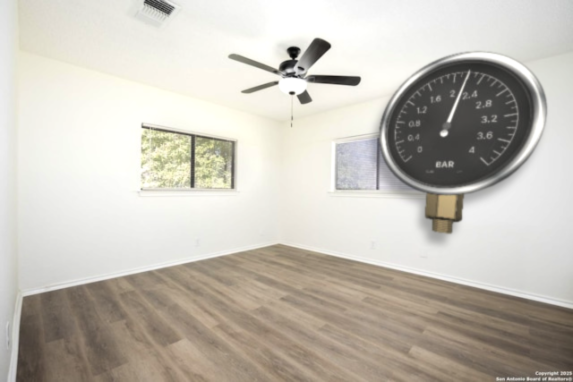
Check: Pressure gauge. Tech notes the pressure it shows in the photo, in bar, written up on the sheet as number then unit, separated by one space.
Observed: 2.2 bar
